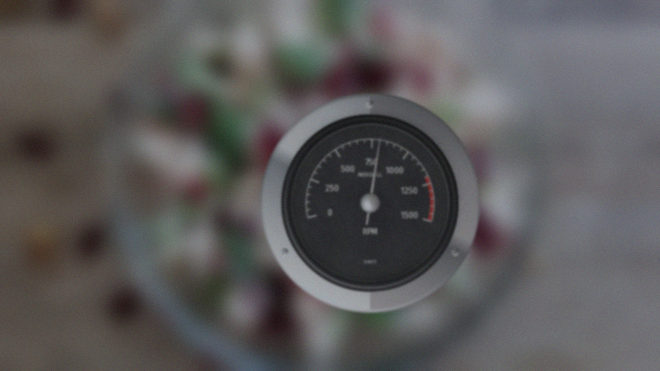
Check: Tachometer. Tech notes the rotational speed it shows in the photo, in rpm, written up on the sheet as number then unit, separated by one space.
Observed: 800 rpm
